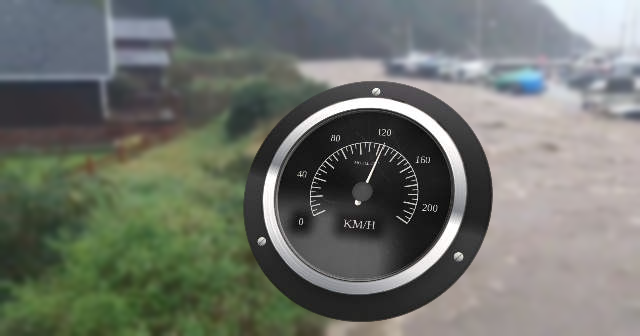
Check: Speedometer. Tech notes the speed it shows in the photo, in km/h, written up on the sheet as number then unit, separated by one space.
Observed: 125 km/h
